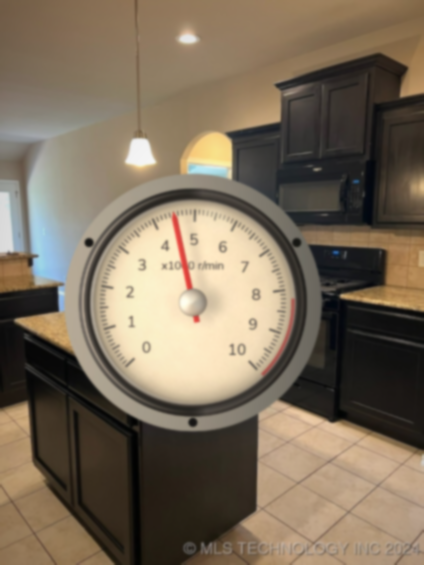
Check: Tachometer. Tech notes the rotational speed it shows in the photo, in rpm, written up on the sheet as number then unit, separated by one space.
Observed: 4500 rpm
